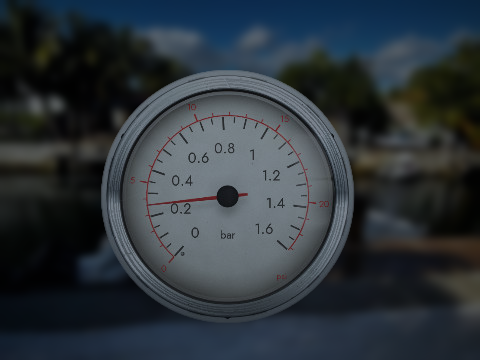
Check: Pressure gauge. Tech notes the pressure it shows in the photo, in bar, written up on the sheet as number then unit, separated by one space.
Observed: 0.25 bar
